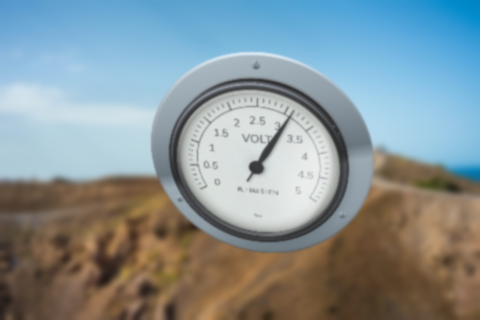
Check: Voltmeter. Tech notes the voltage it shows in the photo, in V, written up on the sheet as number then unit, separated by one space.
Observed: 3.1 V
